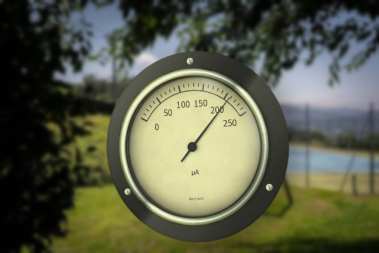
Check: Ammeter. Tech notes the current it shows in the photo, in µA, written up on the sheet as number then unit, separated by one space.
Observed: 210 µA
